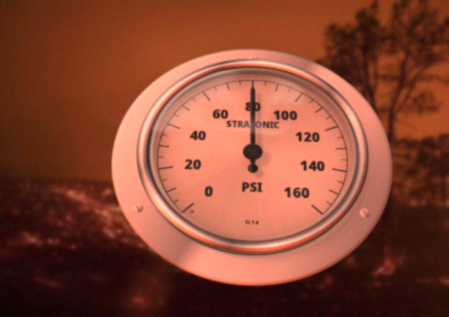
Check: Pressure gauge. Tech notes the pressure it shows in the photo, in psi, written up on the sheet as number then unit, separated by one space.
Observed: 80 psi
